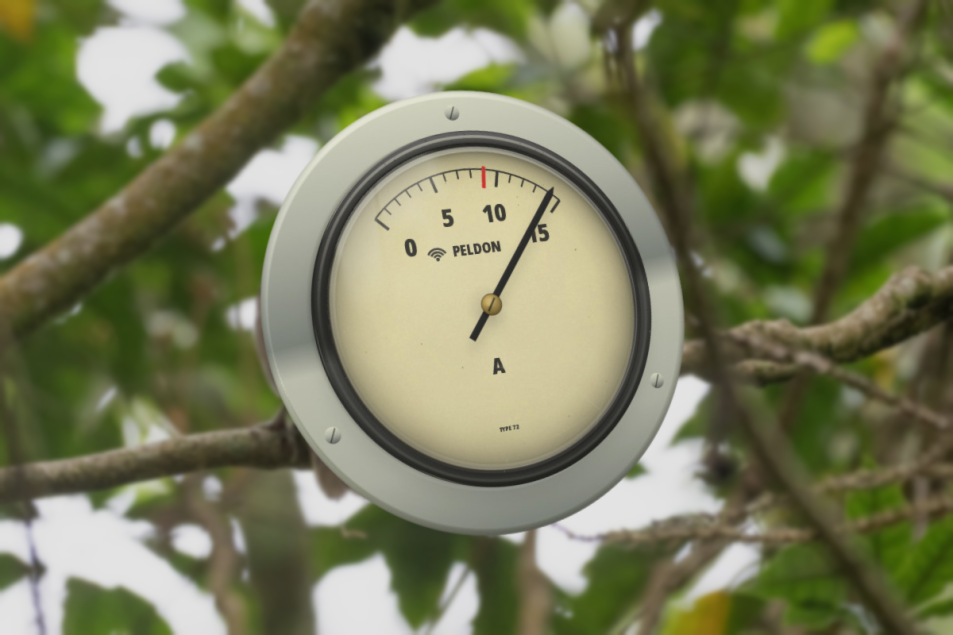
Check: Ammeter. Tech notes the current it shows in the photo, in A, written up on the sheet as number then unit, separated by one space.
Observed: 14 A
